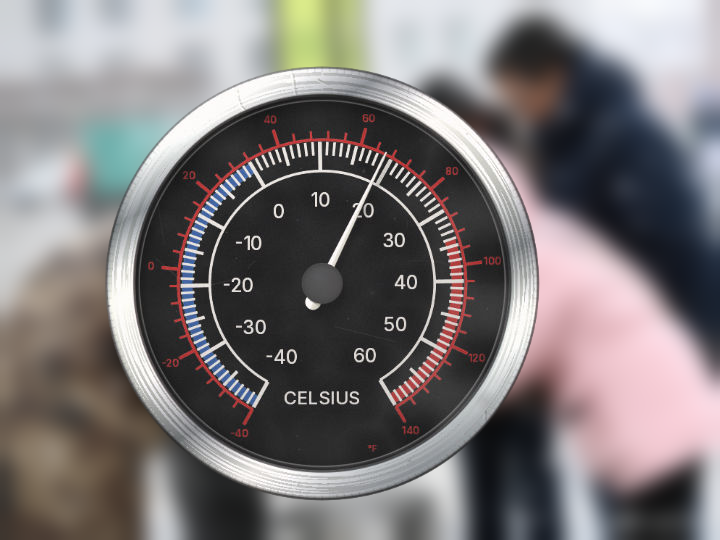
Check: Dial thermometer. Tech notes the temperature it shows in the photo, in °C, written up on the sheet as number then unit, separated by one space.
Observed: 19 °C
